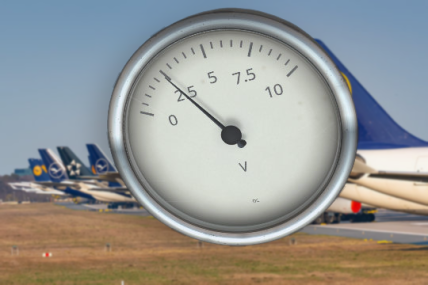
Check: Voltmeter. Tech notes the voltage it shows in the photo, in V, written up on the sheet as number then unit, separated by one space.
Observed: 2.5 V
